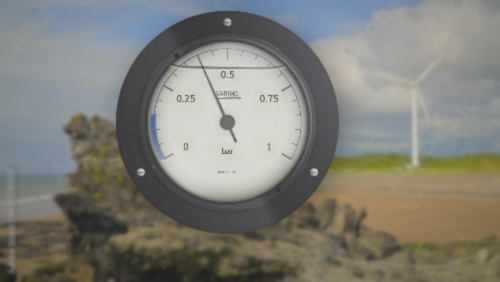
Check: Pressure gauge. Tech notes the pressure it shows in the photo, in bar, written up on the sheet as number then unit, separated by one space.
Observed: 0.4 bar
